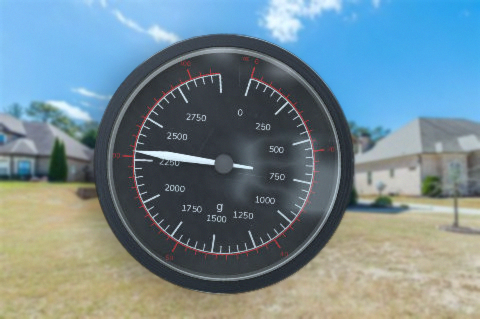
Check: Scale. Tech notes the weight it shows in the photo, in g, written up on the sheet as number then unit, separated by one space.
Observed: 2300 g
